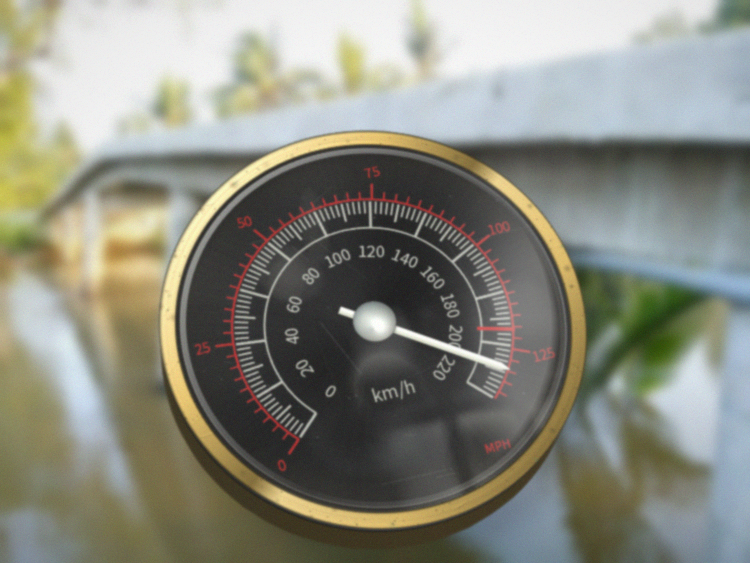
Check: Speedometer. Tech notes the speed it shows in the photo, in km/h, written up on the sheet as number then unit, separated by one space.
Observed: 210 km/h
